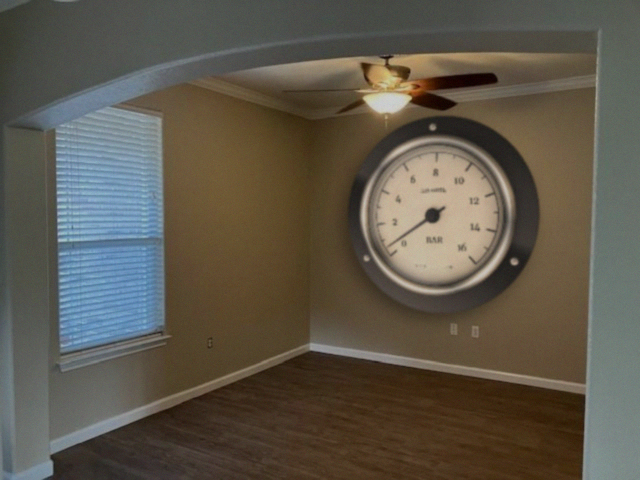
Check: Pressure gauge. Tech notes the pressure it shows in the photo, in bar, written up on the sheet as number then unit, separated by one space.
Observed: 0.5 bar
